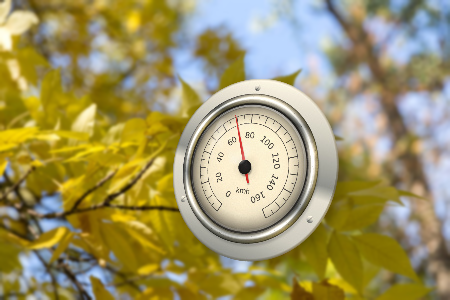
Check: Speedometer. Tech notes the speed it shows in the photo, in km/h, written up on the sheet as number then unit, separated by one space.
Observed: 70 km/h
